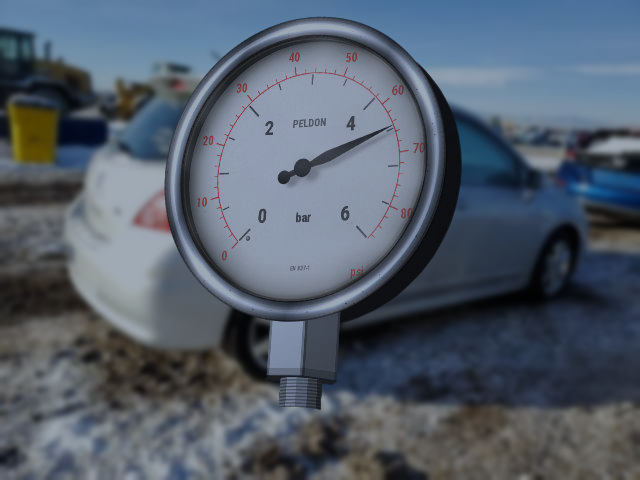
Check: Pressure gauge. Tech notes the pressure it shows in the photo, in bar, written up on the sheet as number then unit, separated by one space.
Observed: 4.5 bar
